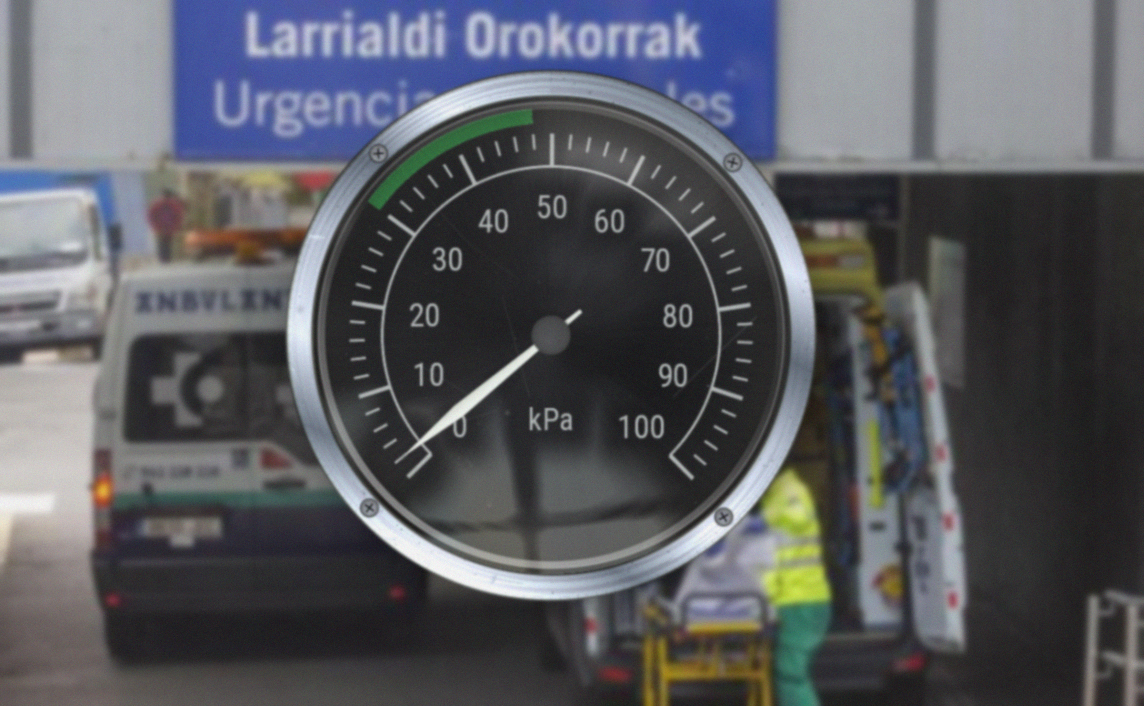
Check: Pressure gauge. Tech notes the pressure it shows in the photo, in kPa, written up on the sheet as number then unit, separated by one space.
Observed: 2 kPa
